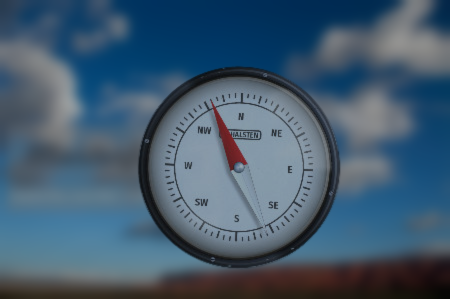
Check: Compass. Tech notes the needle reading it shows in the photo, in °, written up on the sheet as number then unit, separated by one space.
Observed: 335 °
